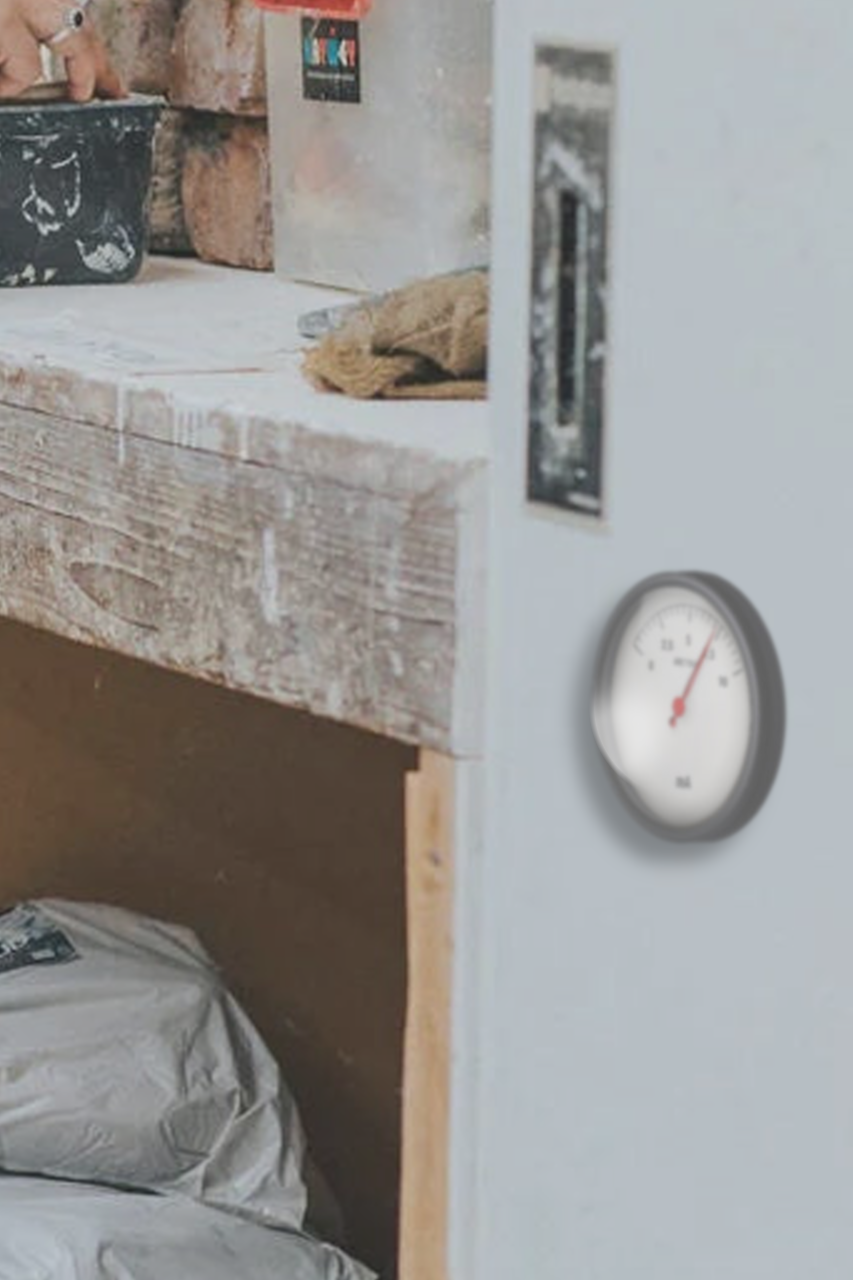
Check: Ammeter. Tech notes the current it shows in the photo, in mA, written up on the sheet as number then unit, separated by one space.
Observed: 7.5 mA
